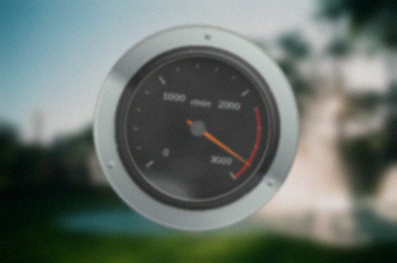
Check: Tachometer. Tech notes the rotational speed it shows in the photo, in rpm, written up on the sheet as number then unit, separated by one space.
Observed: 2800 rpm
